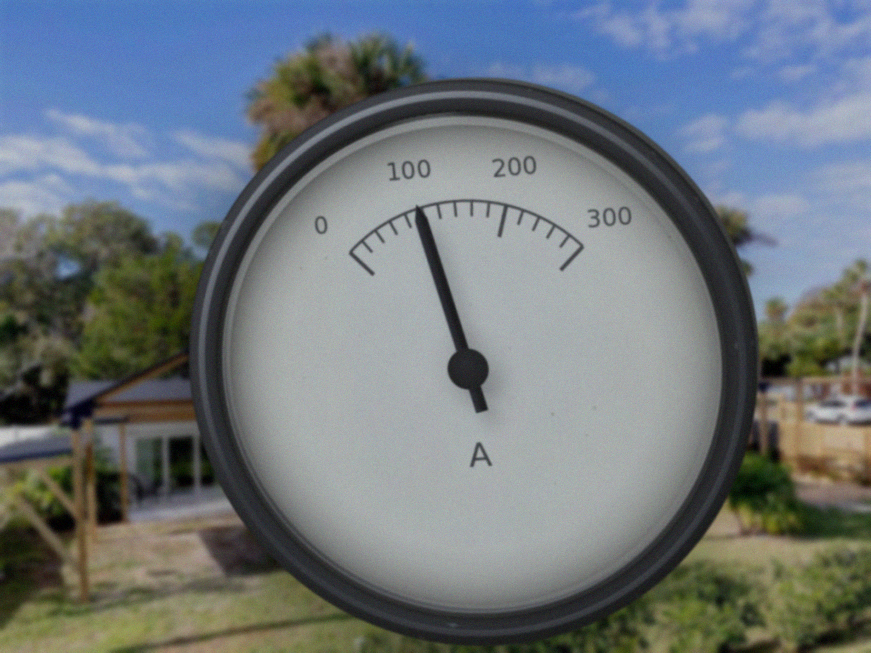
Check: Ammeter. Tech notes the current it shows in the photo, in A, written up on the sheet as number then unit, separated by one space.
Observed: 100 A
